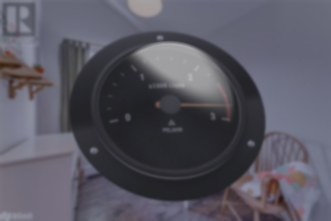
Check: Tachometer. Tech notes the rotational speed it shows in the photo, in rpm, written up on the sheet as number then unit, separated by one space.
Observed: 2800 rpm
